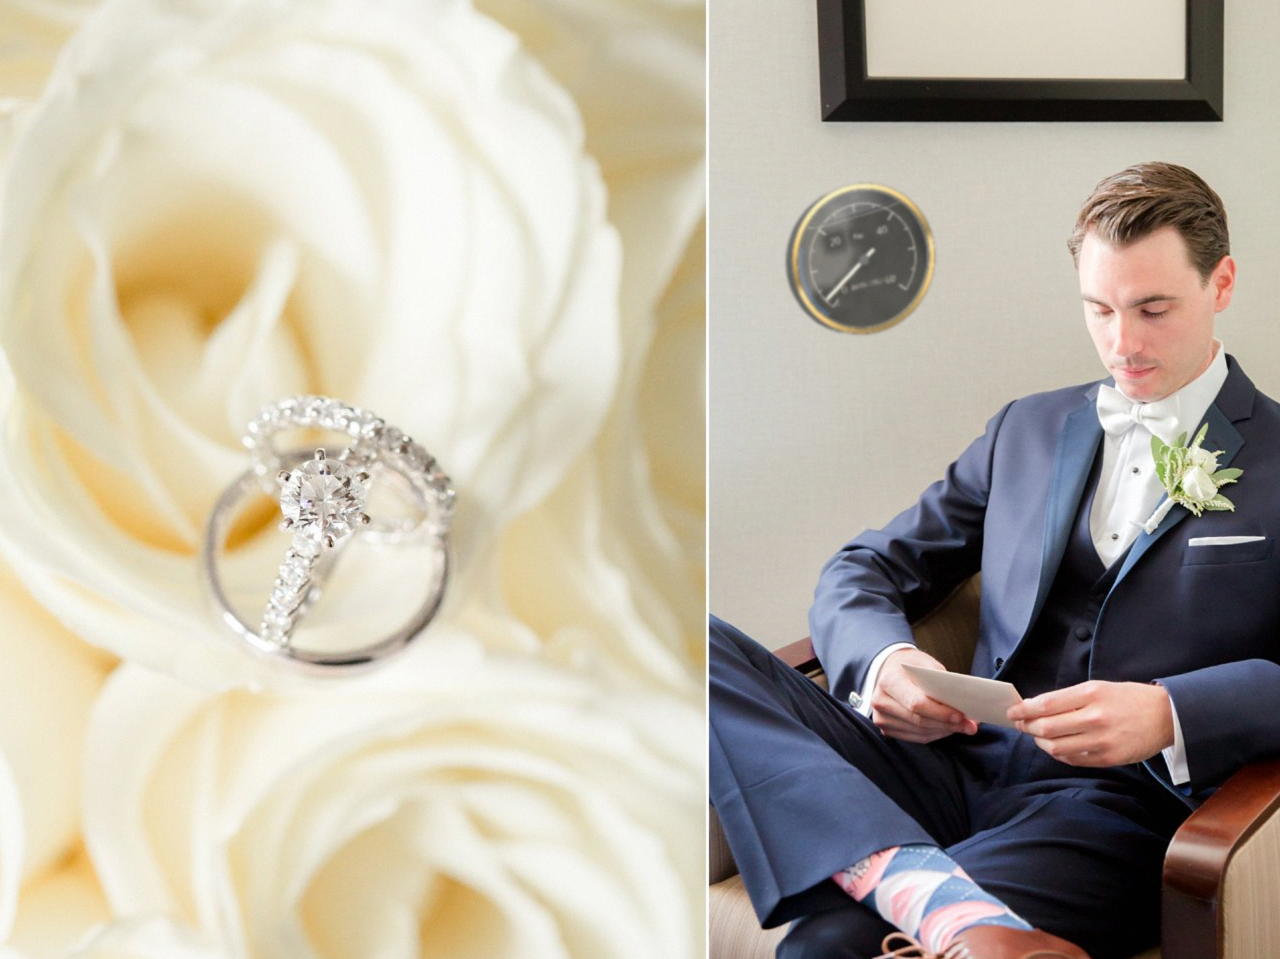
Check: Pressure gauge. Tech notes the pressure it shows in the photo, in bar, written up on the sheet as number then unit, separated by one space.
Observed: 2.5 bar
